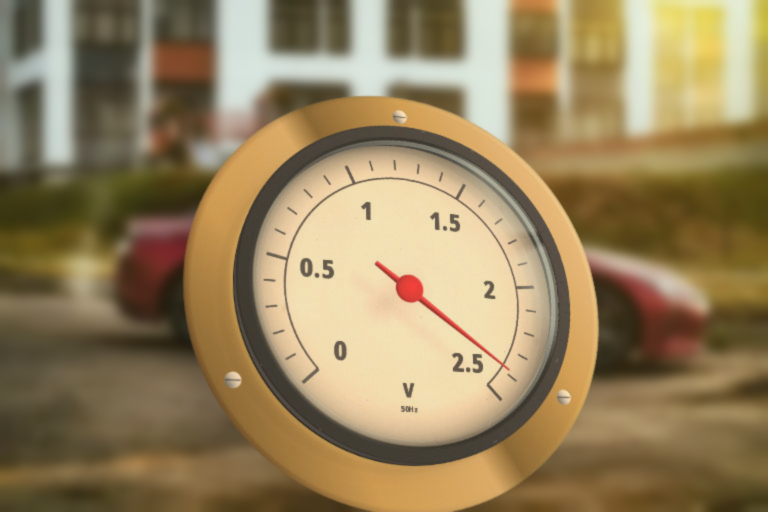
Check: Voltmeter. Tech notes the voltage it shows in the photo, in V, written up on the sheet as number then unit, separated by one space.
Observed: 2.4 V
